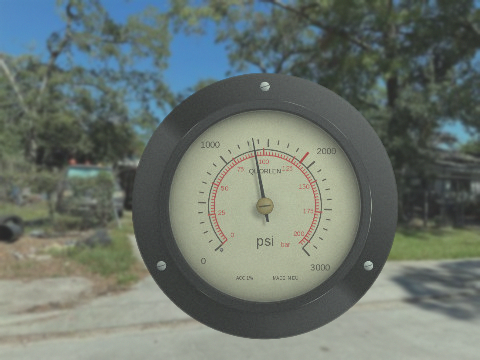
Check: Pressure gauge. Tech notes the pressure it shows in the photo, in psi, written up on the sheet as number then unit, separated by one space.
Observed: 1350 psi
